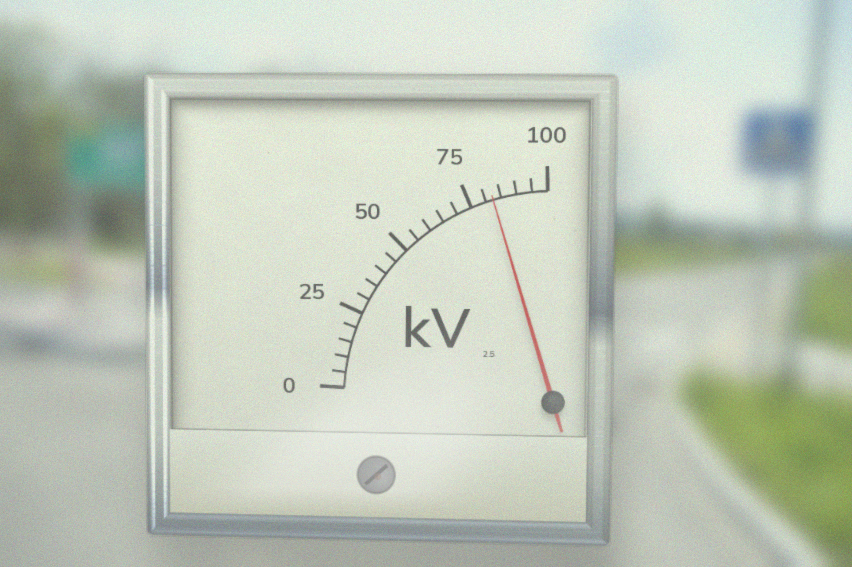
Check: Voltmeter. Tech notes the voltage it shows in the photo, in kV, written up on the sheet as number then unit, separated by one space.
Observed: 82.5 kV
